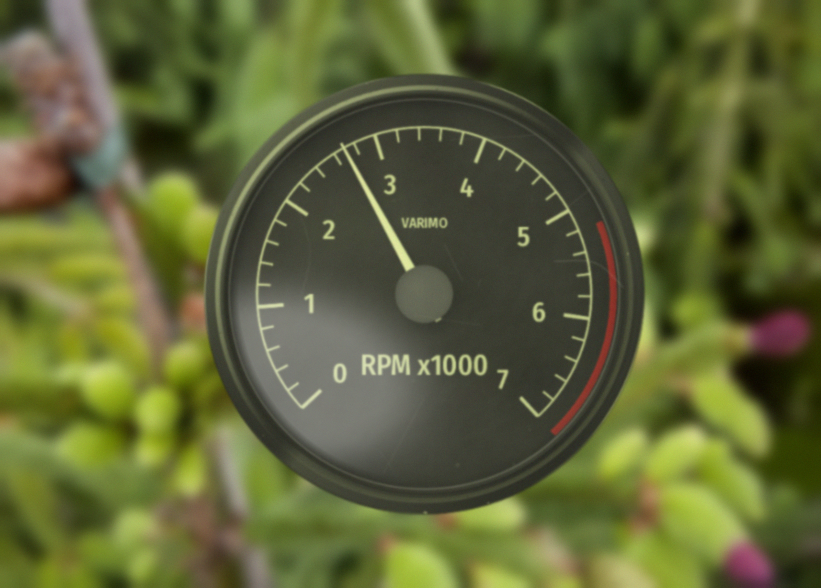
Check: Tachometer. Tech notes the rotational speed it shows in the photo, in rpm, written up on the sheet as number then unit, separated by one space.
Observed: 2700 rpm
